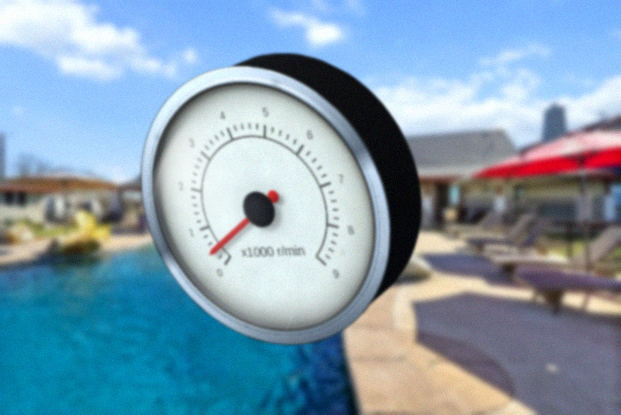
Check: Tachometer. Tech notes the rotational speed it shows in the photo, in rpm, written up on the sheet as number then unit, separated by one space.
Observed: 400 rpm
